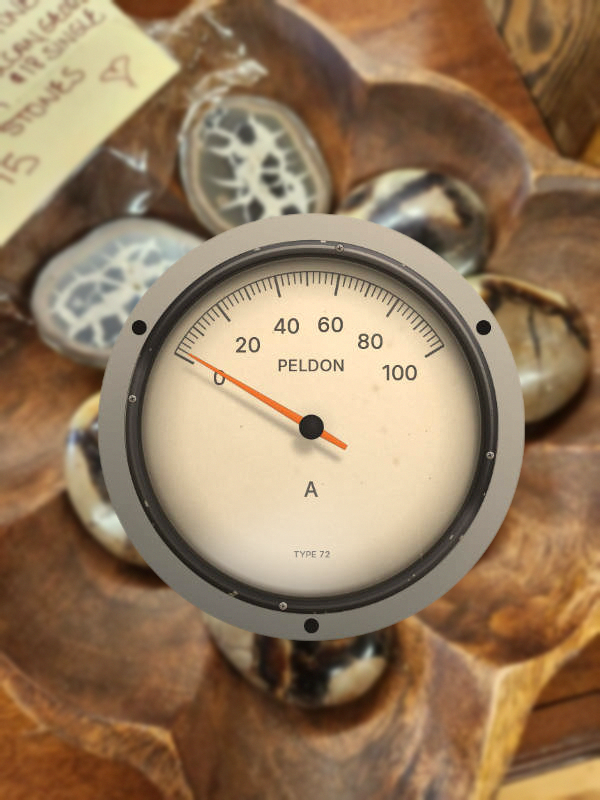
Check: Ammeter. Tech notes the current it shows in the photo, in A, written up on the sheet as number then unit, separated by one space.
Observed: 2 A
